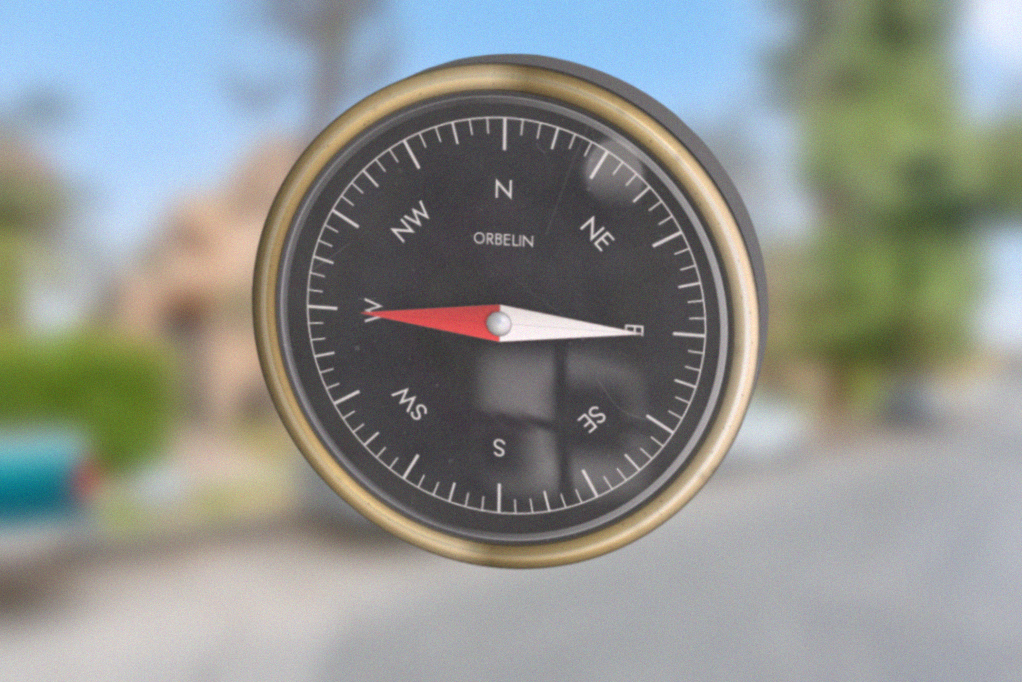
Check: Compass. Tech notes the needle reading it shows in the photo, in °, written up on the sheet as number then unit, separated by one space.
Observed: 270 °
